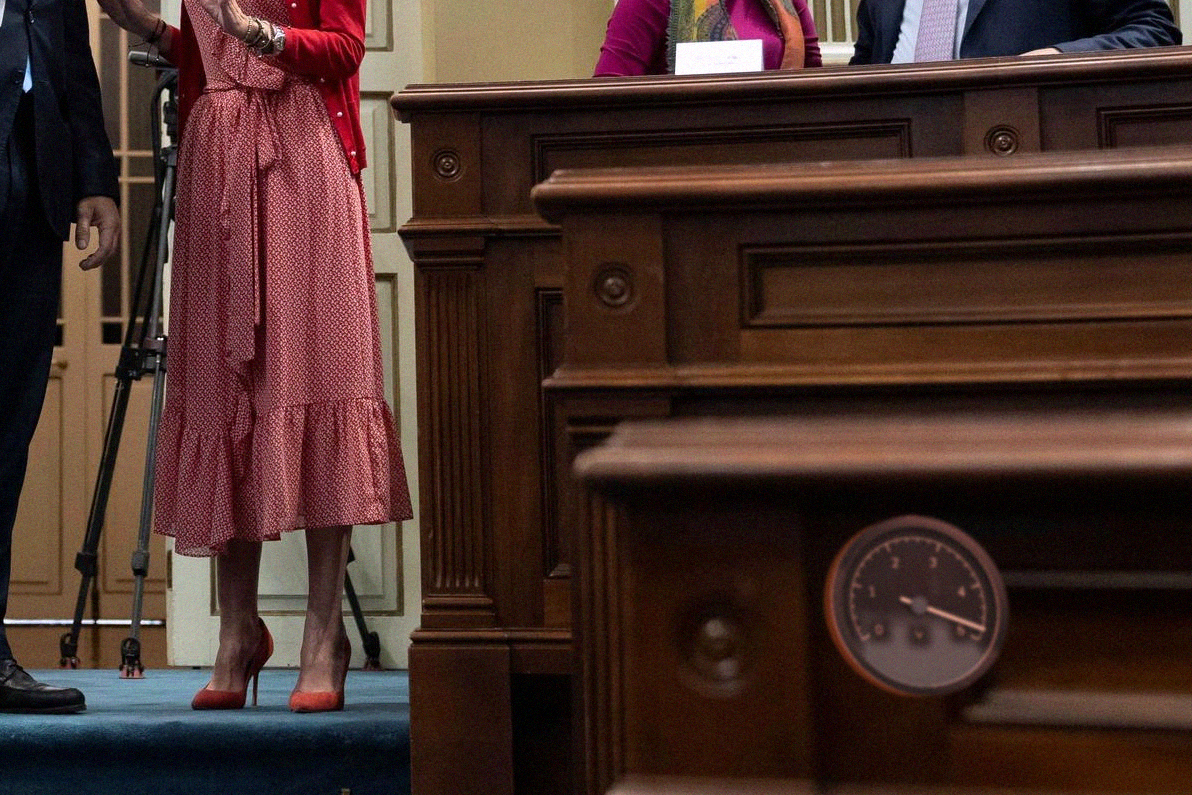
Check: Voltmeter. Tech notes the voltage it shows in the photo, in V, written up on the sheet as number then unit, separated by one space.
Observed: 4.8 V
